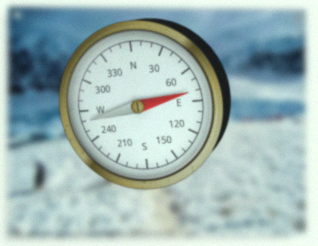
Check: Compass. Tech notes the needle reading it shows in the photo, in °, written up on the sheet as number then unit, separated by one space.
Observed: 80 °
